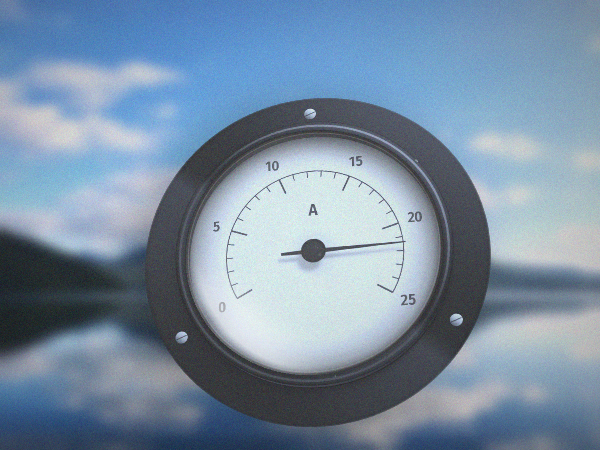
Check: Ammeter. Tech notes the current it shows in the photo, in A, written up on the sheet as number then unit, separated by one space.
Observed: 21.5 A
